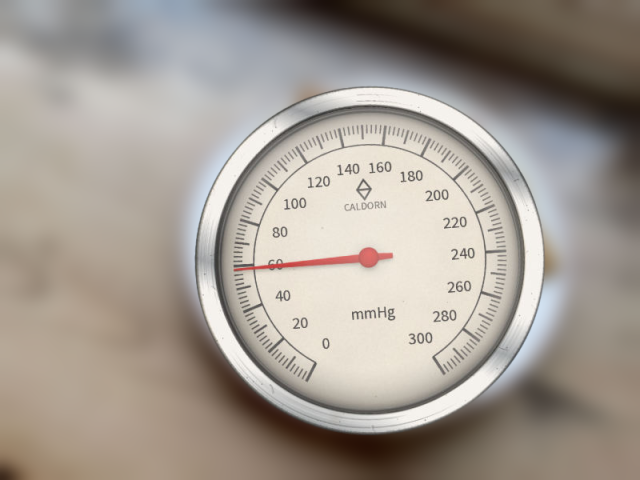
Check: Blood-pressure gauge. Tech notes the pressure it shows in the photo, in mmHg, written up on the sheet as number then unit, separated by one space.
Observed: 58 mmHg
